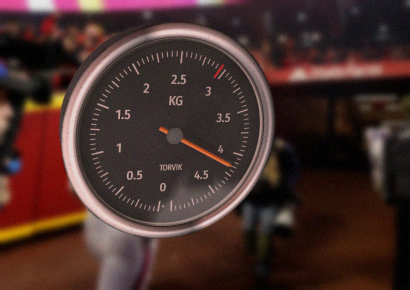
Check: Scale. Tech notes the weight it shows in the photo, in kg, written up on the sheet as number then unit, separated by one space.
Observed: 4.15 kg
